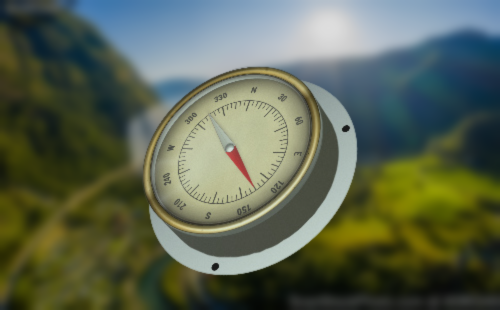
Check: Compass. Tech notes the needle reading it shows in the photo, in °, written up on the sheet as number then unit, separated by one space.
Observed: 135 °
